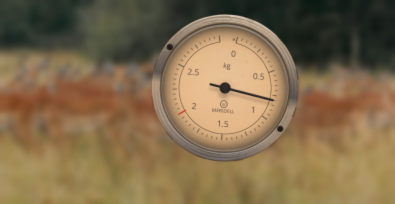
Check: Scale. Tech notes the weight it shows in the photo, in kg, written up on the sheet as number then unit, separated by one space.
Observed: 0.8 kg
